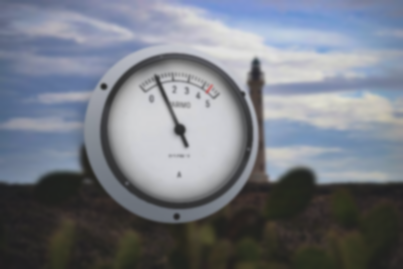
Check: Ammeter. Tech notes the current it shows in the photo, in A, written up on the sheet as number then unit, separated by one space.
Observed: 1 A
